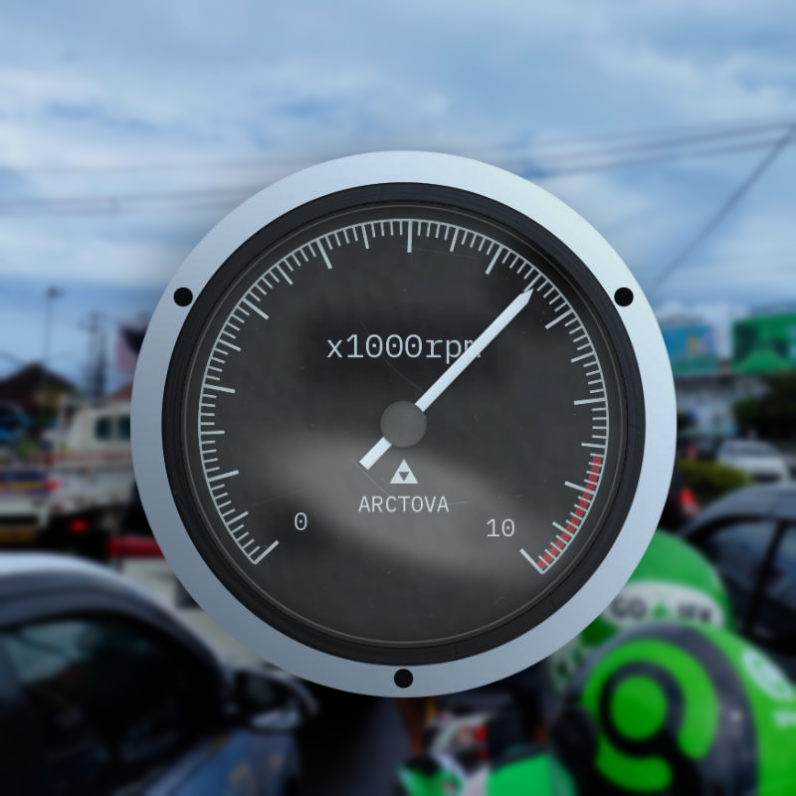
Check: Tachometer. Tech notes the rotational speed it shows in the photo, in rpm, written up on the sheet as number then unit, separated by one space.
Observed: 6550 rpm
